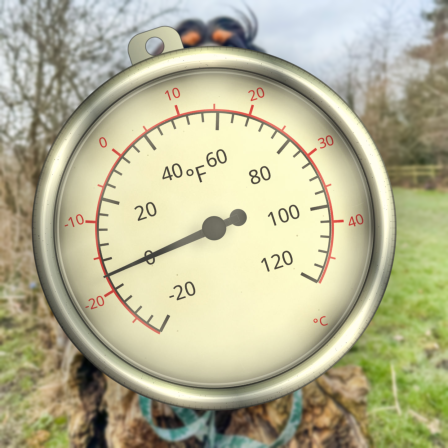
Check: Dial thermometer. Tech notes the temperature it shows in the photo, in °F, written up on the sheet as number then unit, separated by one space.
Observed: 0 °F
